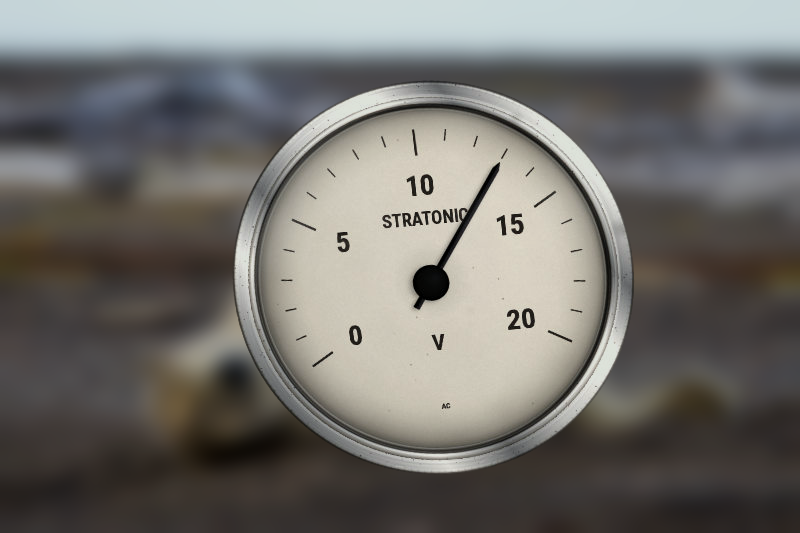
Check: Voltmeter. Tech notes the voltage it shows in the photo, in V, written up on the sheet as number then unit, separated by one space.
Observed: 13 V
